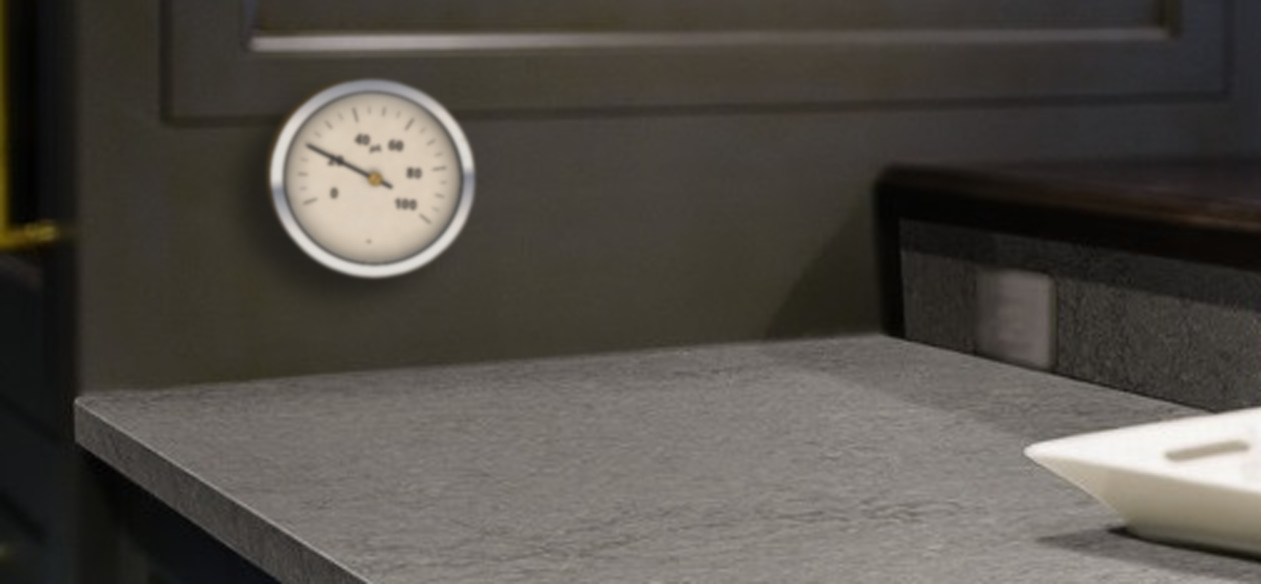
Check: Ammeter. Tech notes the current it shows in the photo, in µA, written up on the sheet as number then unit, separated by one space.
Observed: 20 µA
